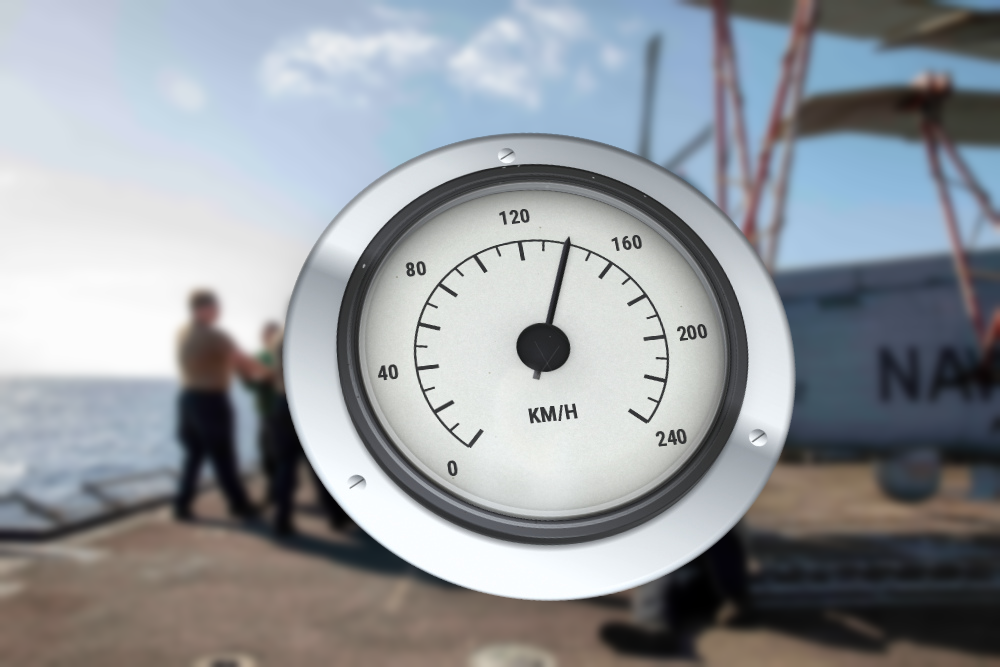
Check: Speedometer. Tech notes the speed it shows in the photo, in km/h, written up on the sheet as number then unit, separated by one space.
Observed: 140 km/h
